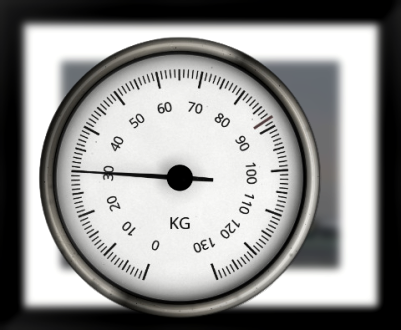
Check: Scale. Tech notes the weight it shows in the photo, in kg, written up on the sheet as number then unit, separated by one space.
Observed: 30 kg
